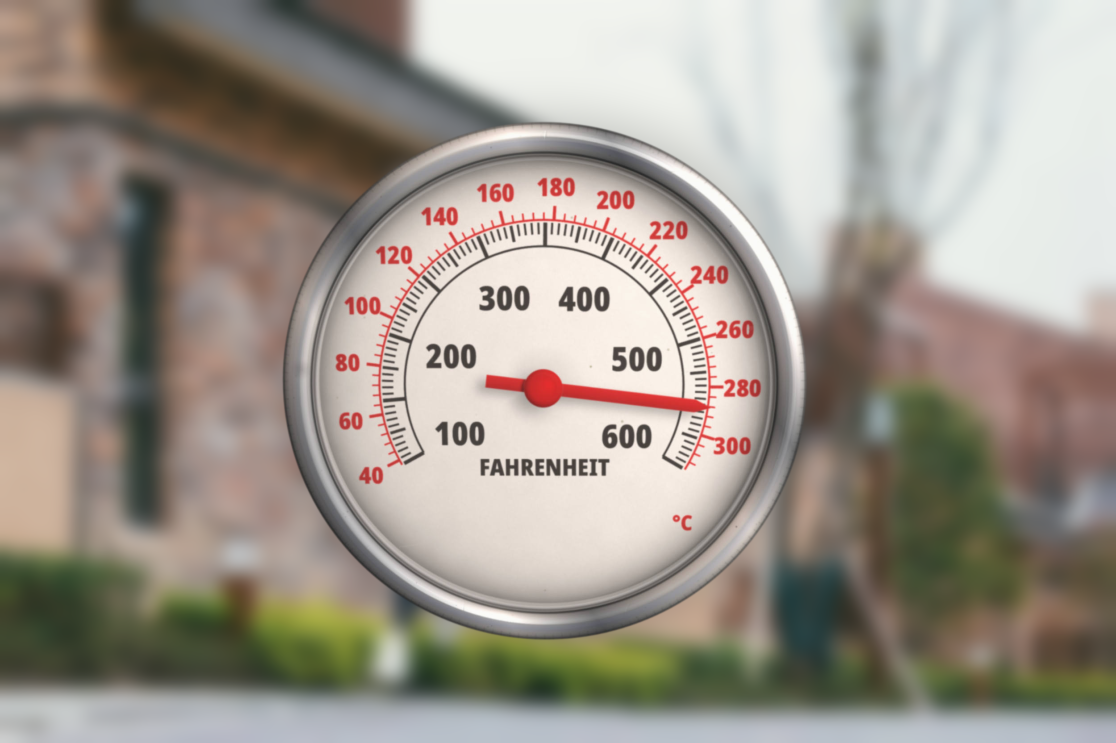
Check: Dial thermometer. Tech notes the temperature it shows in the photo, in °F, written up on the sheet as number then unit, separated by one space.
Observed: 550 °F
